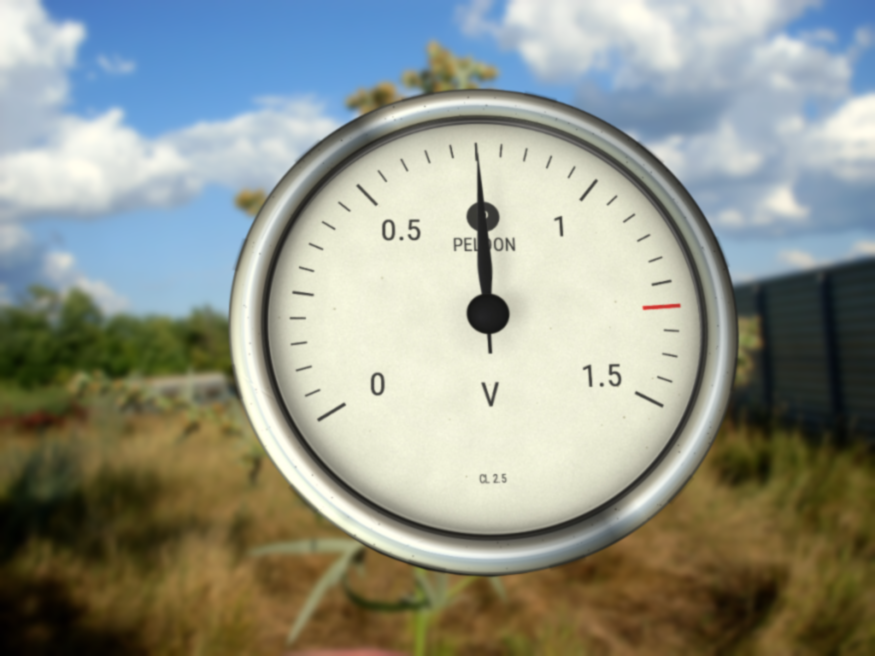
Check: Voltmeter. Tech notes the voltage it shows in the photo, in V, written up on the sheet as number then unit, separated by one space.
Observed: 0.75 V
